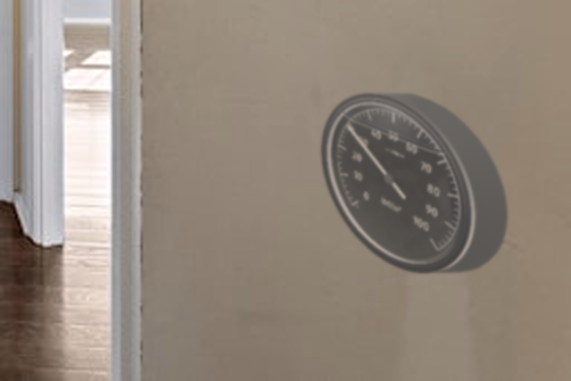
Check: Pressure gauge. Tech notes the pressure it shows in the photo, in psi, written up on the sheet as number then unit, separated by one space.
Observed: 30 psi
